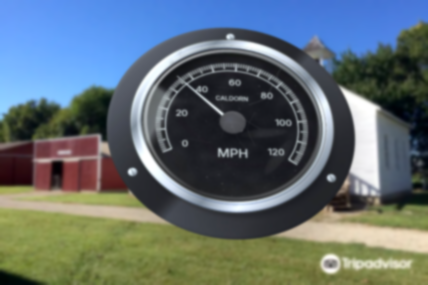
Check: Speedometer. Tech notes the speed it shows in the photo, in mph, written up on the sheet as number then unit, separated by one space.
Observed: 35 mph
